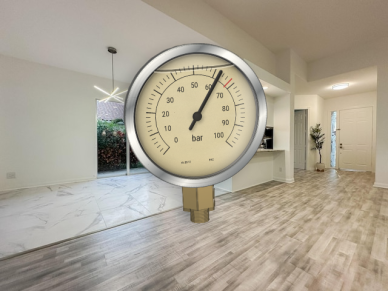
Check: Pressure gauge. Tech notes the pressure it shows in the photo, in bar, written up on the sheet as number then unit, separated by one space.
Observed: 62 bar
